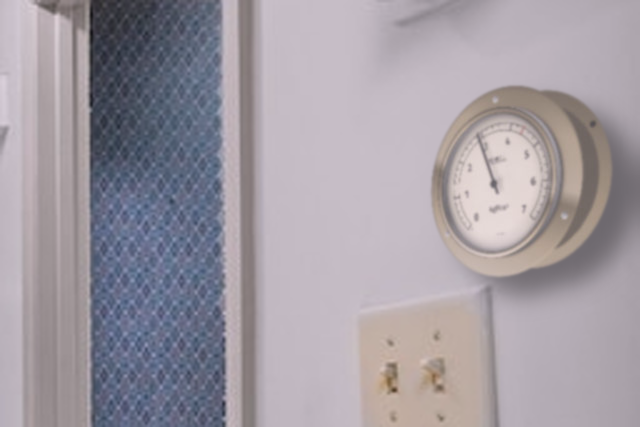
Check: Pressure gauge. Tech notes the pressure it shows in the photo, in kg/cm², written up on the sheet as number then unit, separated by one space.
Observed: 3 kg/cm²
